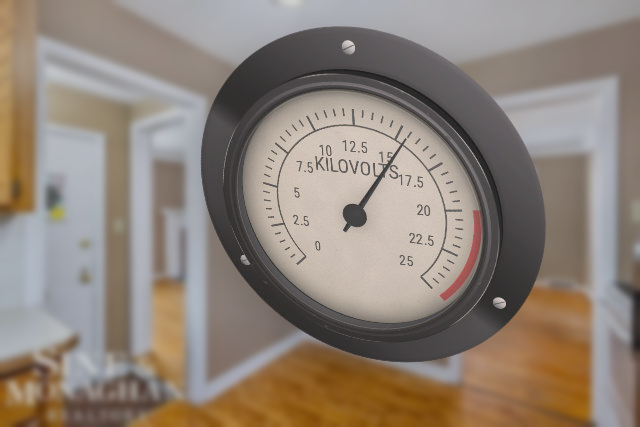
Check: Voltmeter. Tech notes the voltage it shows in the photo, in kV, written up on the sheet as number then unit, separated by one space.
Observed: 15.5 kV
